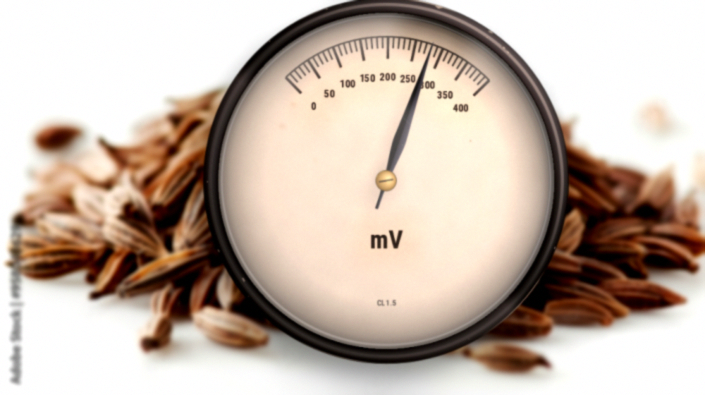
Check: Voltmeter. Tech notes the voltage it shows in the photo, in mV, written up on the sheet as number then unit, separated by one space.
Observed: 280 mV
